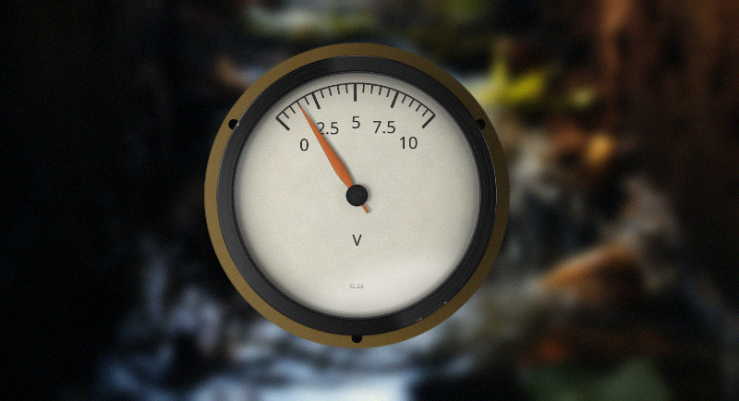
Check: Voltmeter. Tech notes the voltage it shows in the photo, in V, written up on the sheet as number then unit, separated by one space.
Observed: 1.5 V
